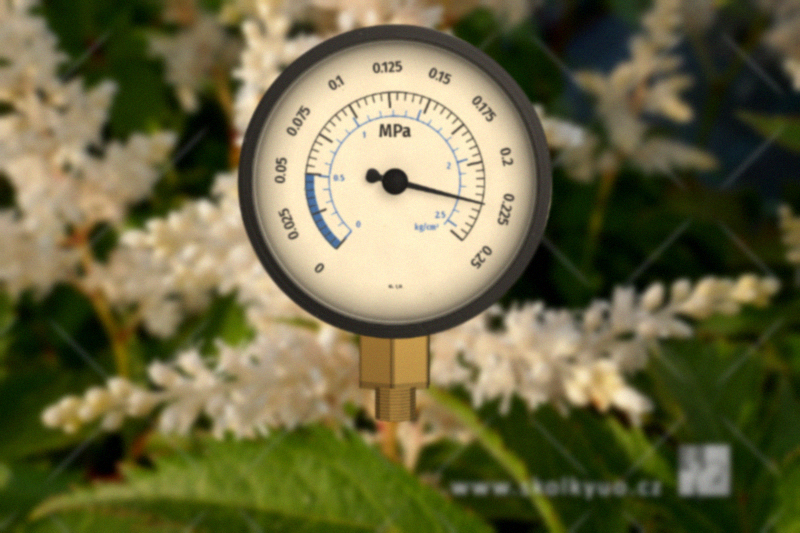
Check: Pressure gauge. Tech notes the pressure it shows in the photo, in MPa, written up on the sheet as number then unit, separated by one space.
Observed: 0.225 MPa
